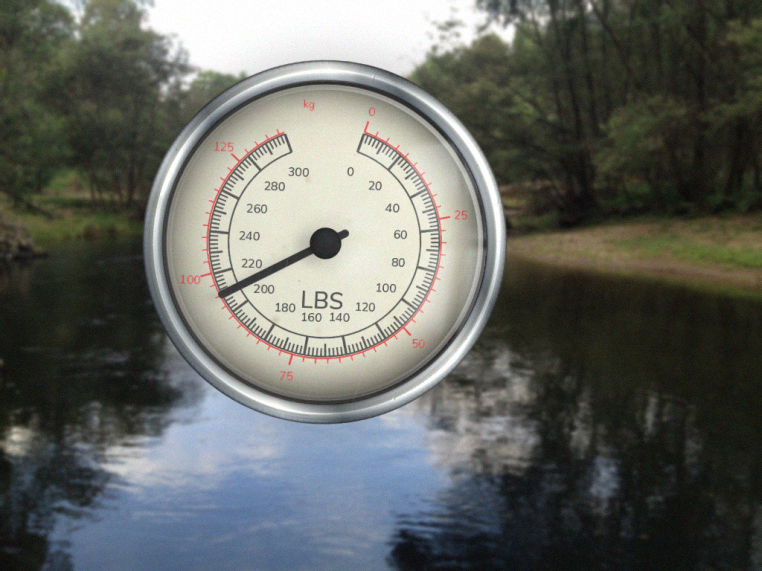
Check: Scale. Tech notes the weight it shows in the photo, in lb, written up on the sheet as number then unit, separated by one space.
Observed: 210 lb
